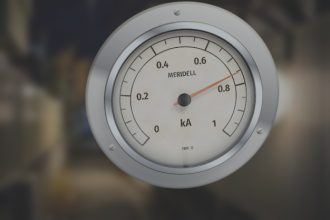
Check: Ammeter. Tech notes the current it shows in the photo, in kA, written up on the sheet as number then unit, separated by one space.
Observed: 0.75 kA
